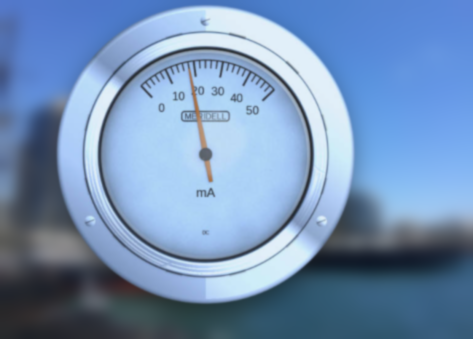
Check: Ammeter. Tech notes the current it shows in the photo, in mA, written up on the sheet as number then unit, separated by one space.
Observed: 18 mA
